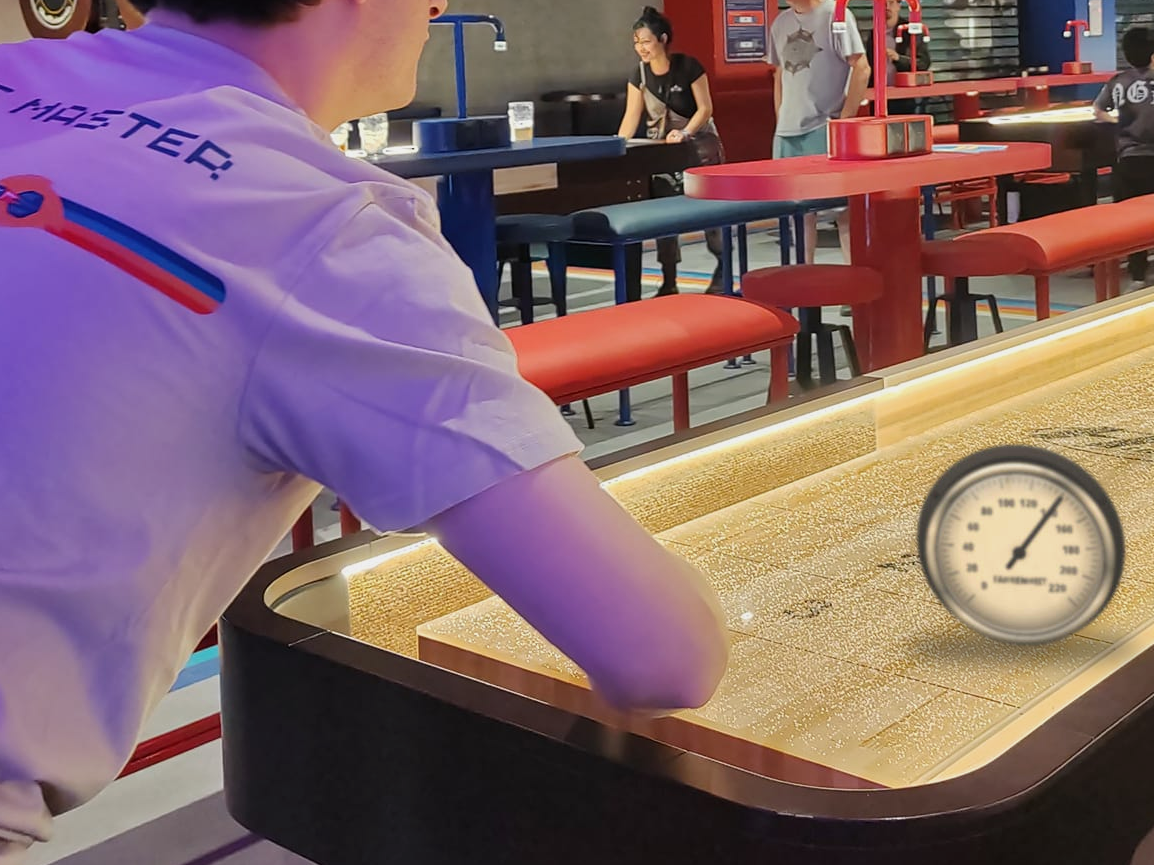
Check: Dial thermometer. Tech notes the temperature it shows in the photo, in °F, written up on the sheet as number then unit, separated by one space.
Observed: 140 °F
